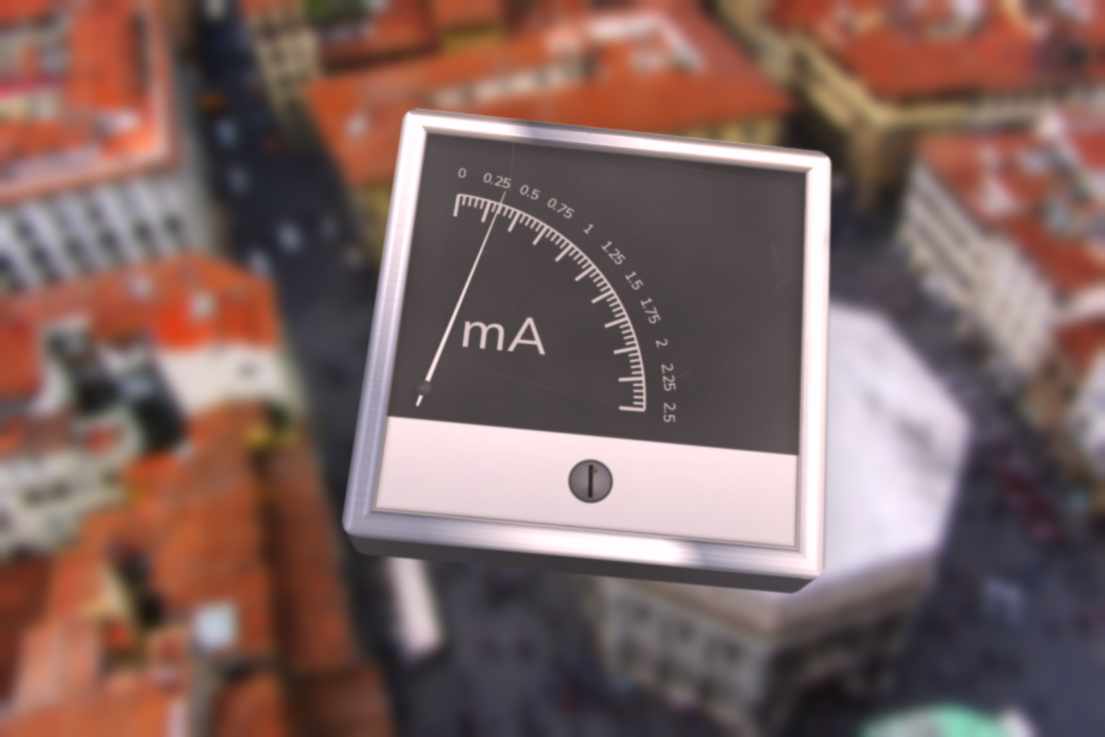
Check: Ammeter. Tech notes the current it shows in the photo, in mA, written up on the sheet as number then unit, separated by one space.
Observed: 0.35 mA
